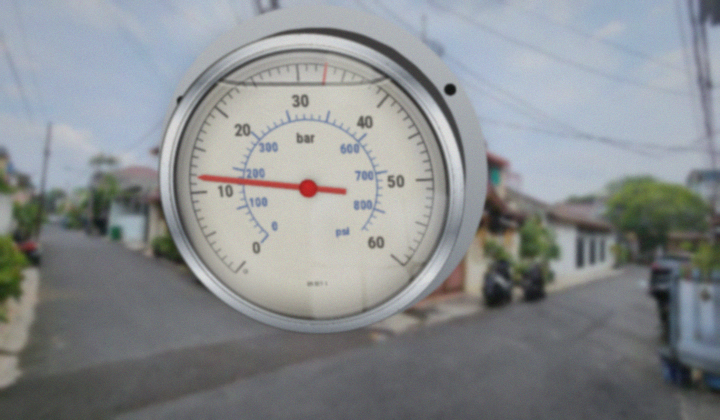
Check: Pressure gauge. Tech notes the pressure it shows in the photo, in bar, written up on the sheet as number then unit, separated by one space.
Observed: 12 bar
